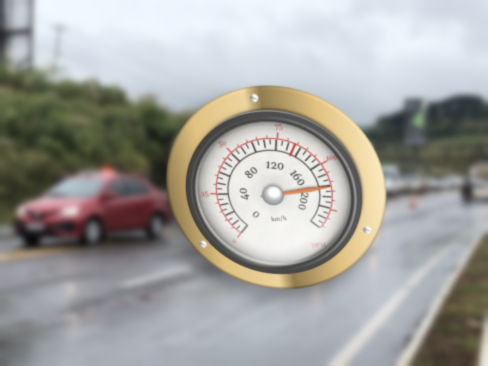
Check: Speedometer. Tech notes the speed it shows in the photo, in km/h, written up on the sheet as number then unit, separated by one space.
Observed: 180 km/h
